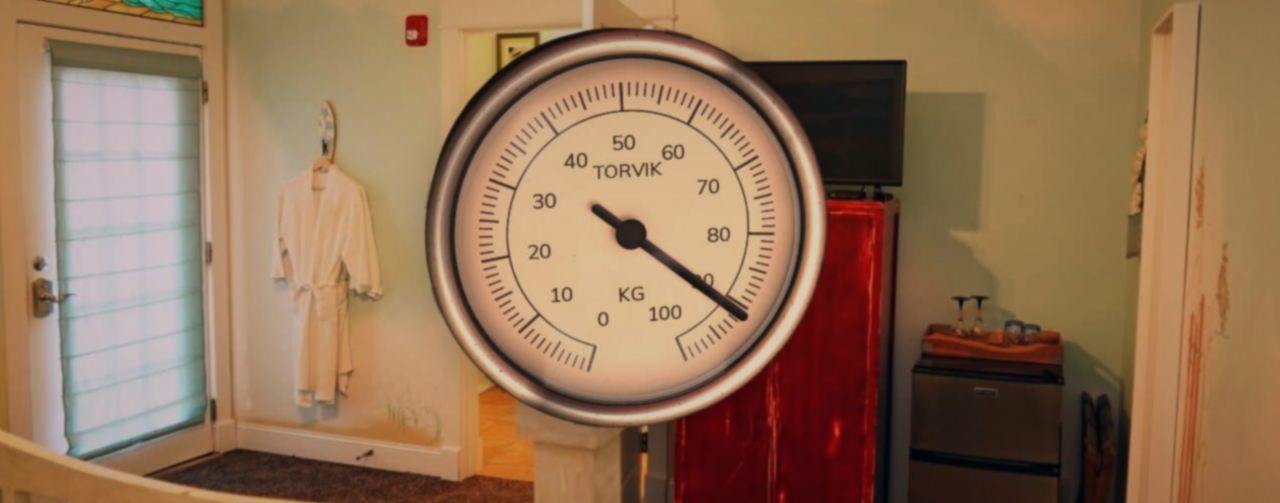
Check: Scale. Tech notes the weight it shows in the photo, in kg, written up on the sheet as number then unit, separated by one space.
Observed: 91 kg
